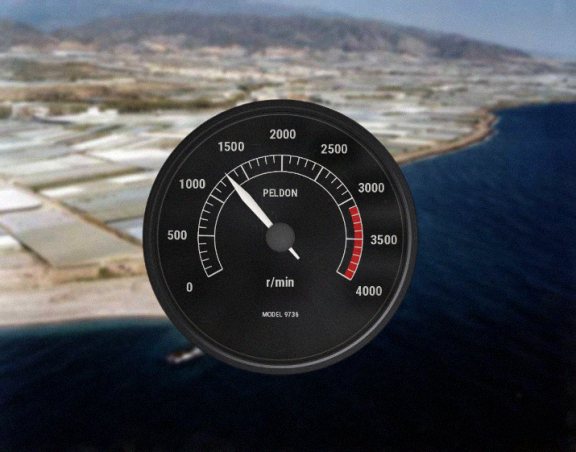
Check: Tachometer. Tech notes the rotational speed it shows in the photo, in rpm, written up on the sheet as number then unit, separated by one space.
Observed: 1300 rpm
